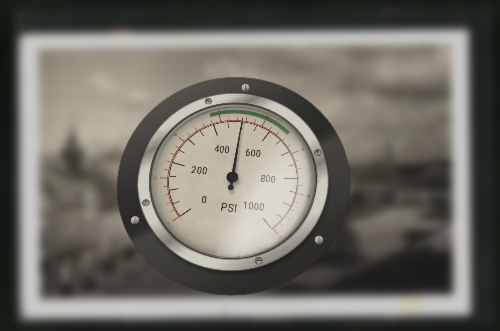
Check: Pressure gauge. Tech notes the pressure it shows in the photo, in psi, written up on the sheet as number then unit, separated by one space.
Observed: 500 psi
